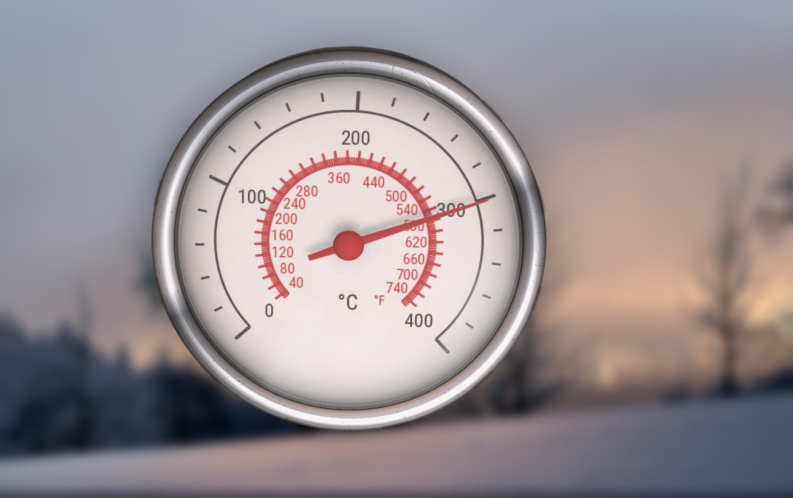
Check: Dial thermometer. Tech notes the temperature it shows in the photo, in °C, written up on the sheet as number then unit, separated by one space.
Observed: 300 °C
